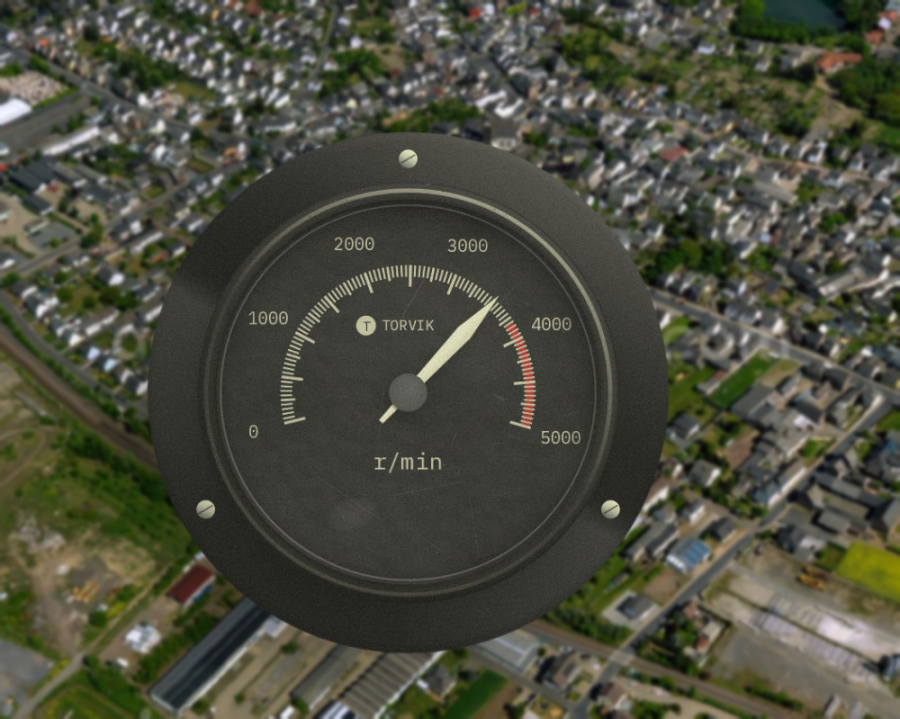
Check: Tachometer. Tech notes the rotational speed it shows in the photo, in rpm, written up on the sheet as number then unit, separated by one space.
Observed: 3500 rpm
